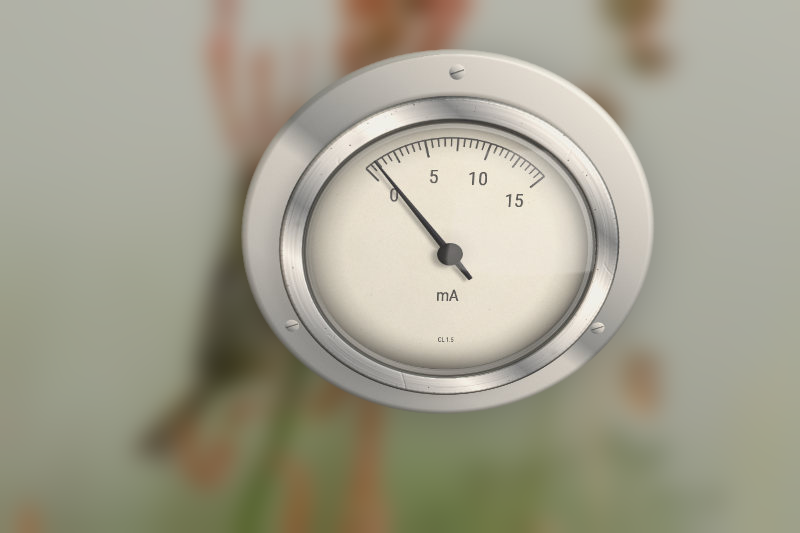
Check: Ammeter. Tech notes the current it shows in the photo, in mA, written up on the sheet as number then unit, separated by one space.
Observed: 1 mA
